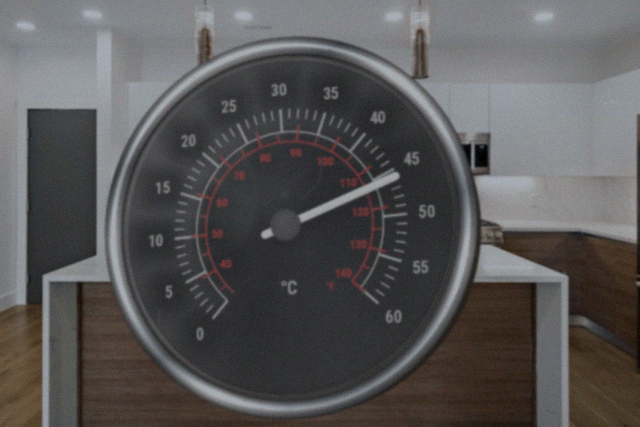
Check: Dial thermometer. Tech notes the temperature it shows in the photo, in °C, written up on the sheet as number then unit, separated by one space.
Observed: 46 °C
